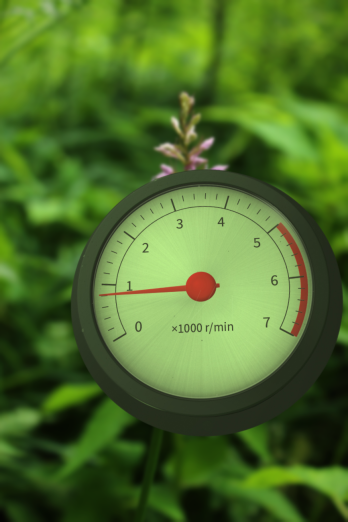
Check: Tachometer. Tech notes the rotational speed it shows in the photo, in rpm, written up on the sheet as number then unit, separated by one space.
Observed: 800 rpm
